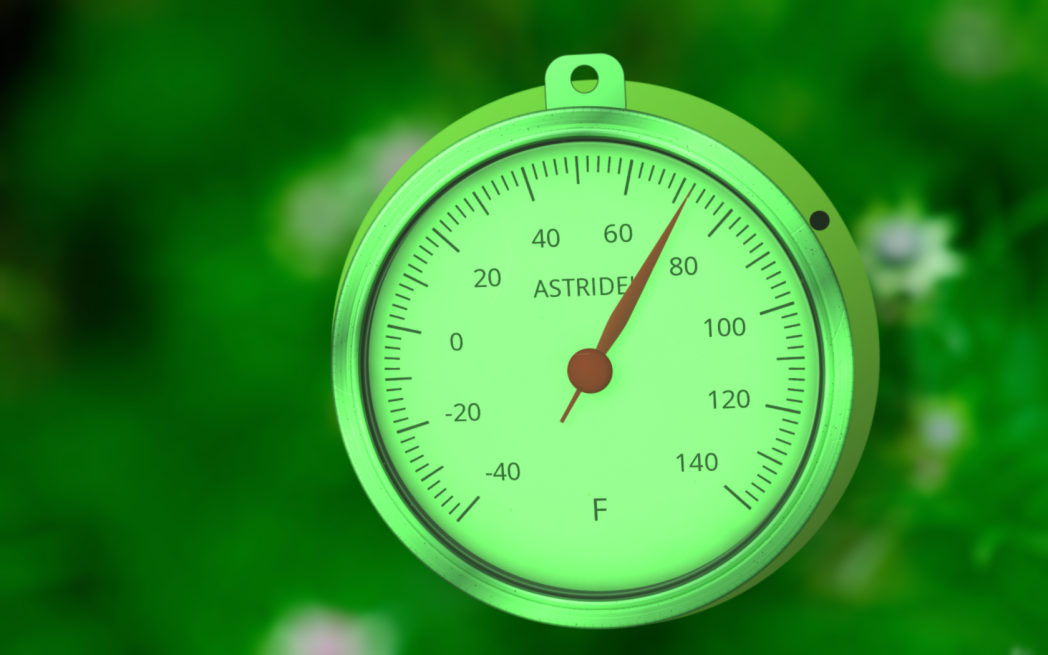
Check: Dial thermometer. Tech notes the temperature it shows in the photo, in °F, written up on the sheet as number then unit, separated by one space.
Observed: 72 °F
